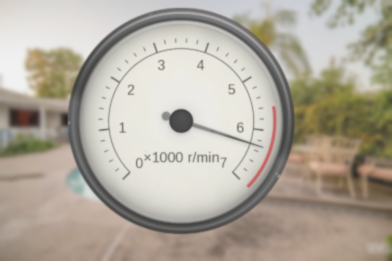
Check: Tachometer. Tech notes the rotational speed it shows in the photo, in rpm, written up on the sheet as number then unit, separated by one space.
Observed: 6300 rpm
